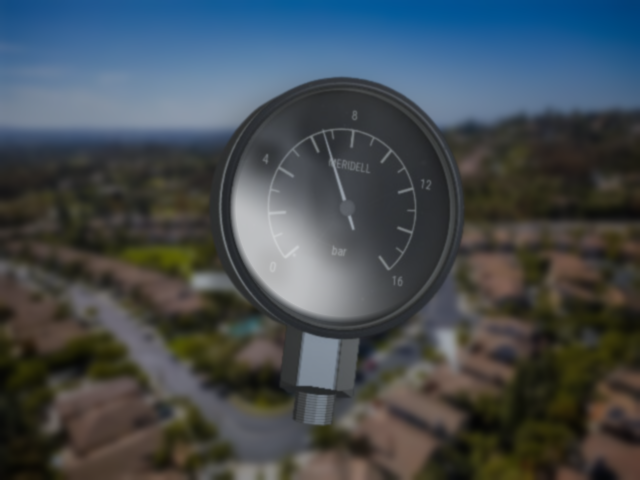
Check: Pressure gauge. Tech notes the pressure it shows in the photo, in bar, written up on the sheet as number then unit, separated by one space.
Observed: 6.5 bar
